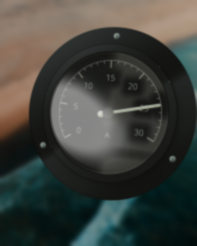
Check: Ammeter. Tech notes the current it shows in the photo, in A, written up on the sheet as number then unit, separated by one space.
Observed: 25 A
